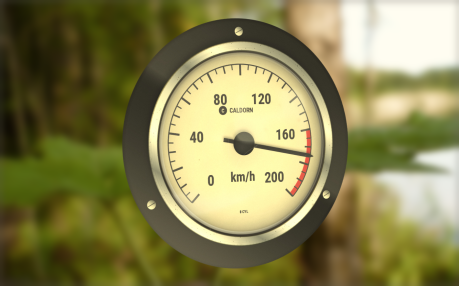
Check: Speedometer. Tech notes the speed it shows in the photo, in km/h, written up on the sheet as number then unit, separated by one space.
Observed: 175 km/h
